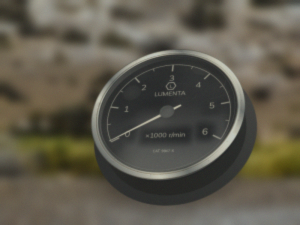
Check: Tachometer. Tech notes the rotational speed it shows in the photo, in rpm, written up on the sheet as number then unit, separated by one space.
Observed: 0 rpm
